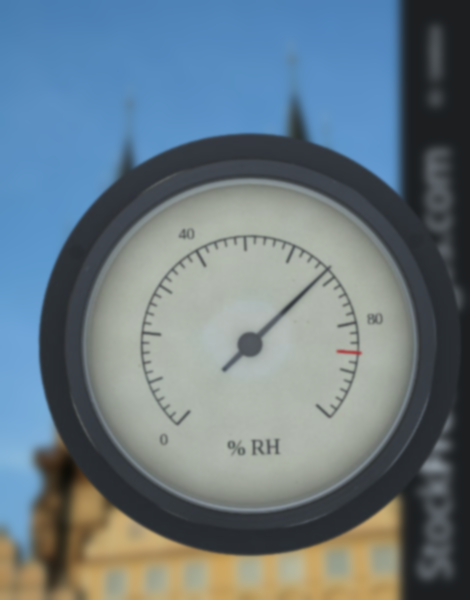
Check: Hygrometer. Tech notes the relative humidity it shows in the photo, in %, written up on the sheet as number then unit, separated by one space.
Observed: 68 %
